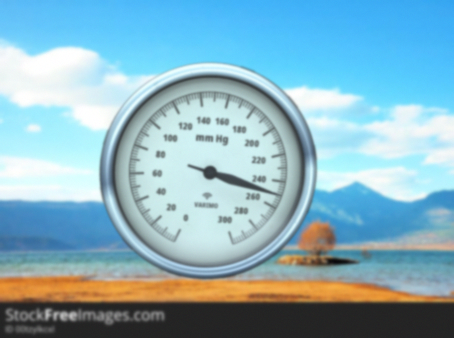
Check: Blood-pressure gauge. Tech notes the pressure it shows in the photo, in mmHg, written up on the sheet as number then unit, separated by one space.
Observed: 250 mmHg
